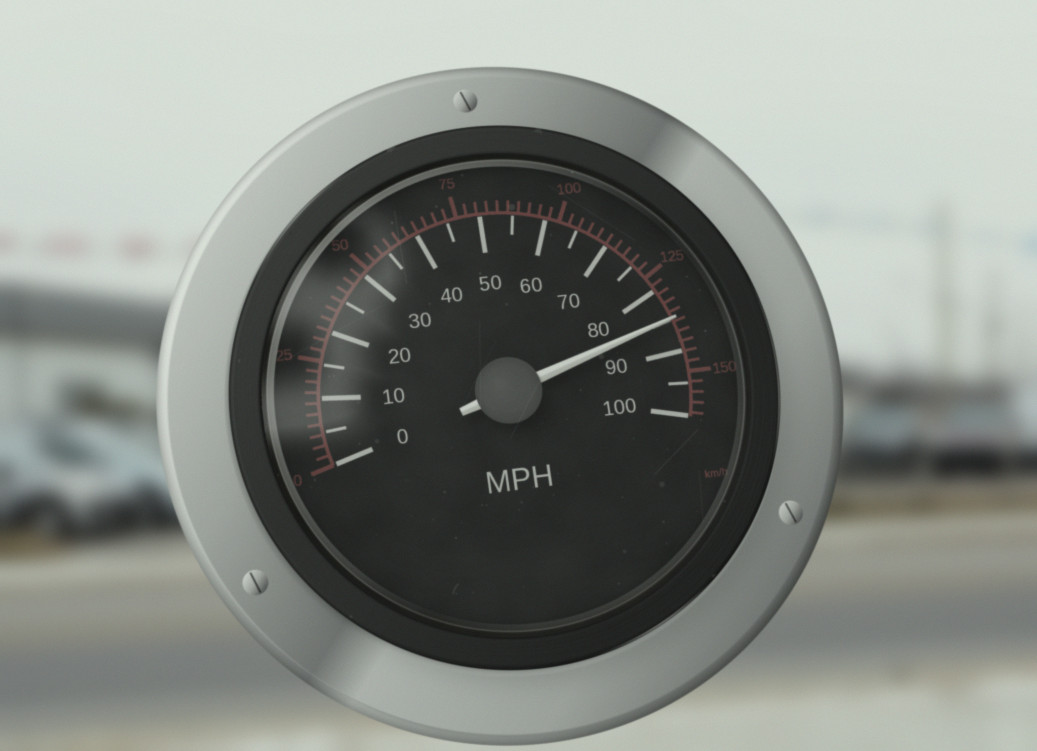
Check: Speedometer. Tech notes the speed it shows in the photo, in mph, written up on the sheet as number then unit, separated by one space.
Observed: 85 mph
